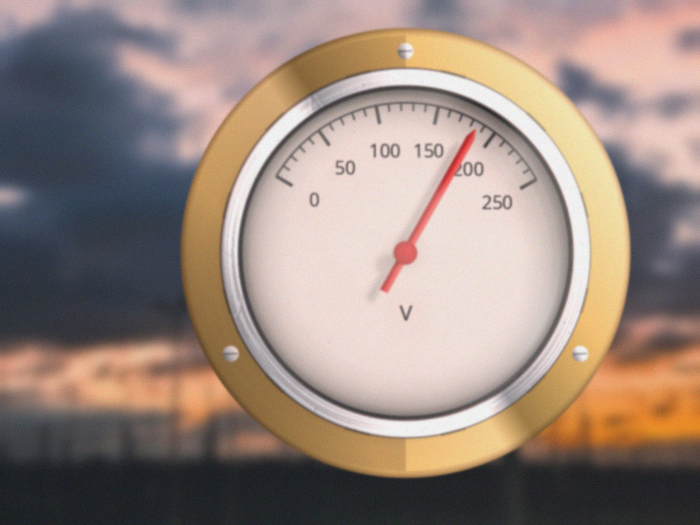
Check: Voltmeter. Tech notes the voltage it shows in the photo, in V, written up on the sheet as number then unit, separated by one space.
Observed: 185 V
